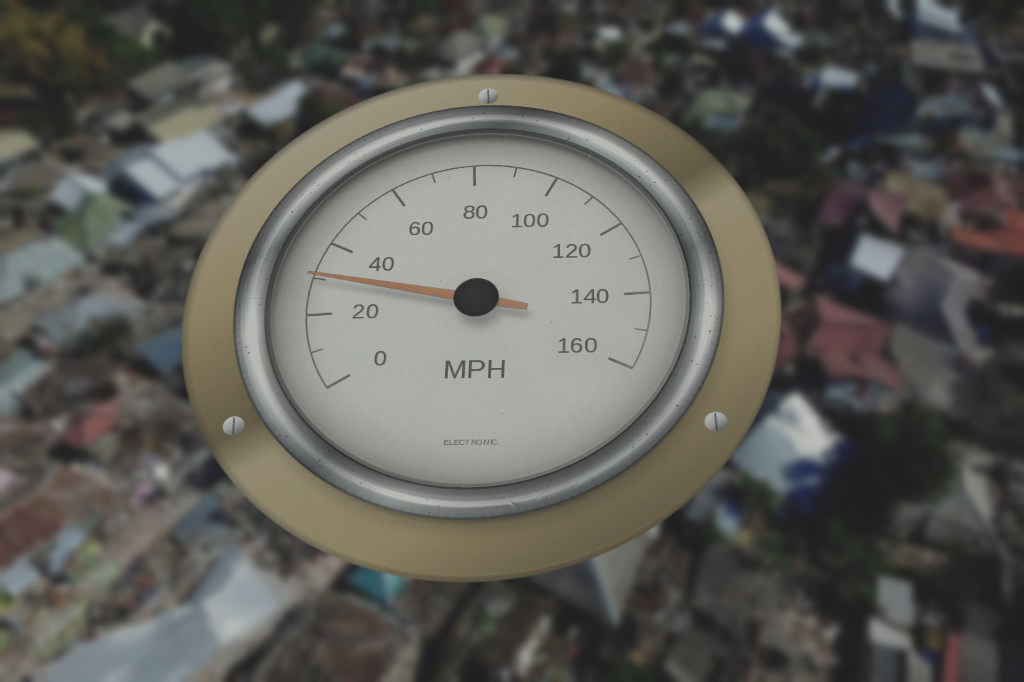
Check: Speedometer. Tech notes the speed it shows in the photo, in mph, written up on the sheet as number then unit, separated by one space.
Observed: 30 mph
